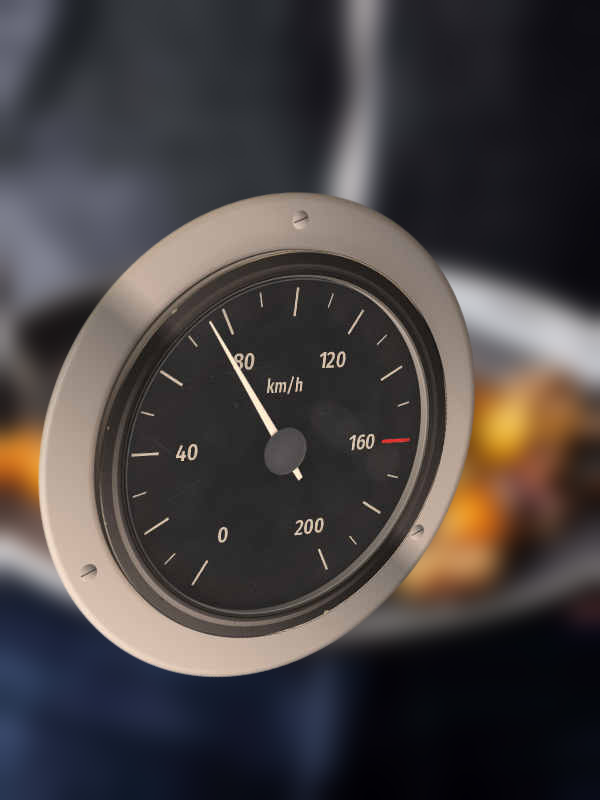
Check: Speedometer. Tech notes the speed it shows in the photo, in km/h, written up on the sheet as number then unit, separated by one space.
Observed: 75 km/h
